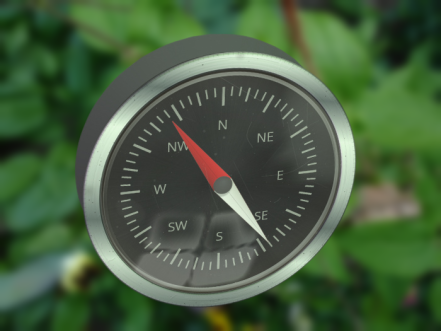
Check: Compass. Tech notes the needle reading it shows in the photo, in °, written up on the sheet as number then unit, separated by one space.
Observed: 325 °
